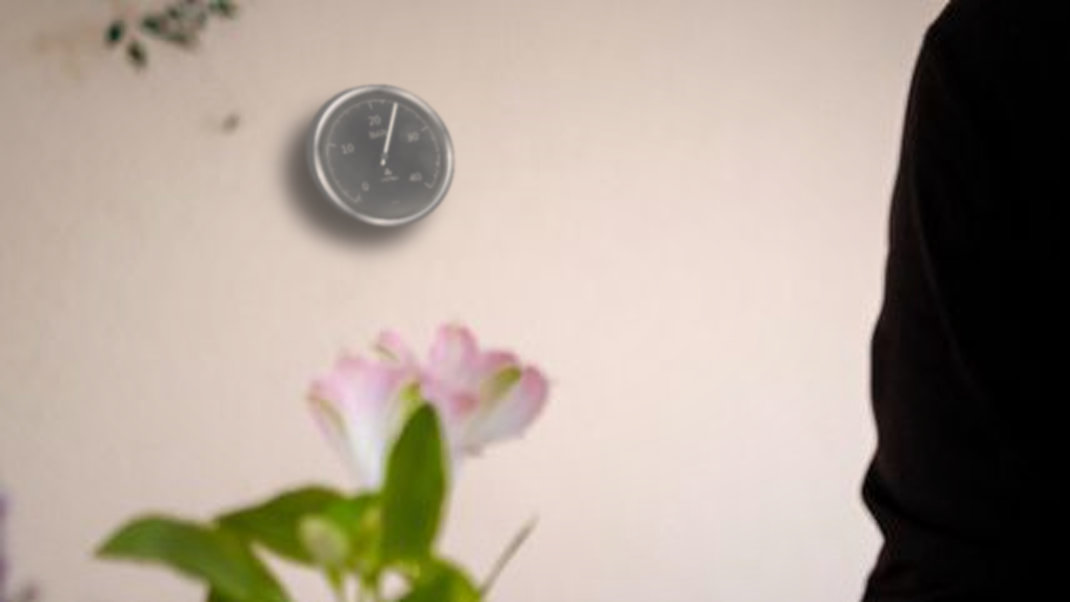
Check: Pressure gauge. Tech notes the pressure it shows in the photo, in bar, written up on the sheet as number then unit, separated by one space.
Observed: 24 bar
